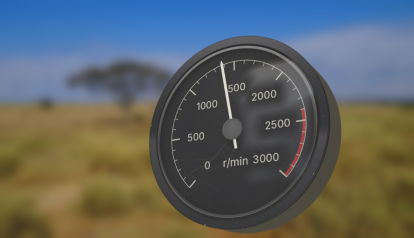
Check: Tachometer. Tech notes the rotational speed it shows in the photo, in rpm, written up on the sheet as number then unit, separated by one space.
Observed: 1400 rpm
